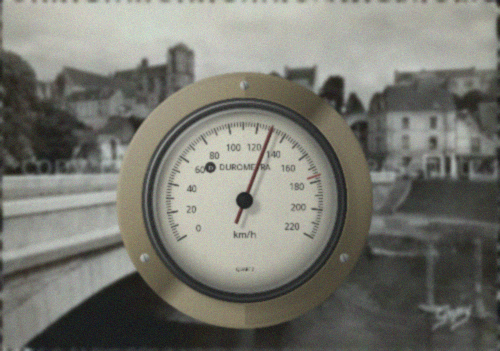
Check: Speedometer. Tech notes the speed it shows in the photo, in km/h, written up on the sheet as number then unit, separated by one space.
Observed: 130 km/h
